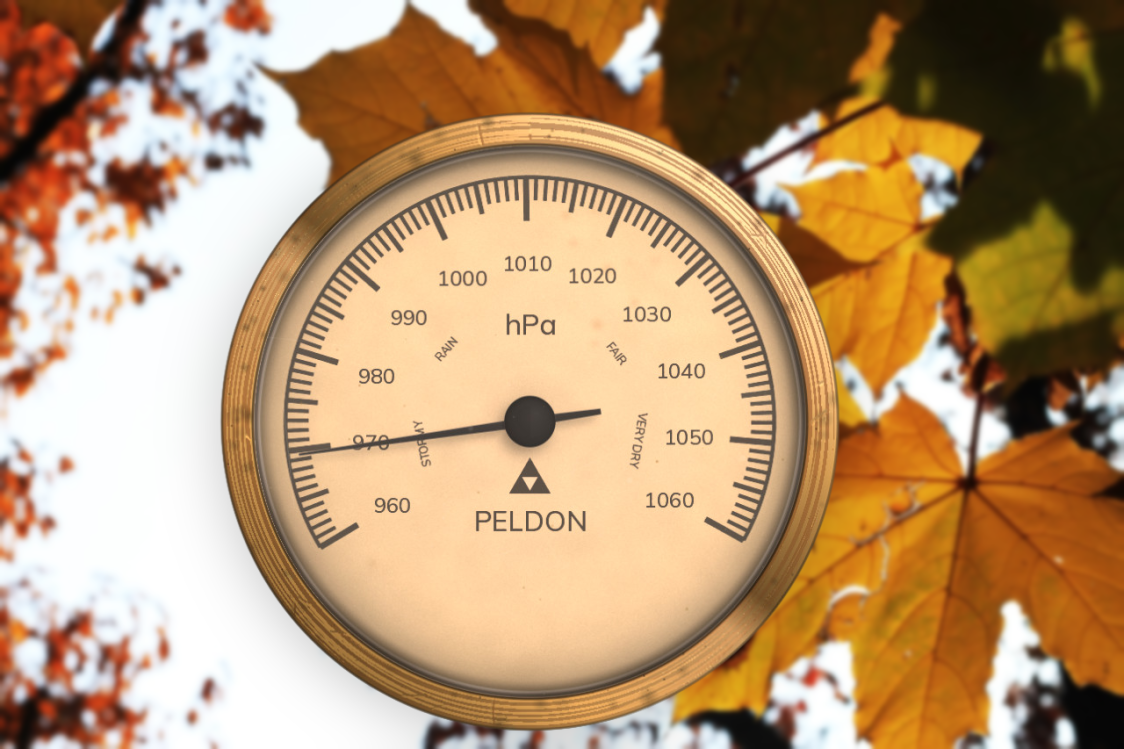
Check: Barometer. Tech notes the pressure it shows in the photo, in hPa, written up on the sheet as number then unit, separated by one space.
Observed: 969.5 hPa
